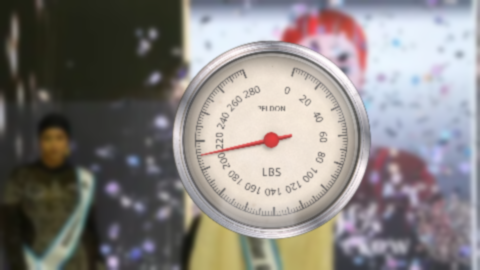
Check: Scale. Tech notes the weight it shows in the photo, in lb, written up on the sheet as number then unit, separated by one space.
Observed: 210 lb
